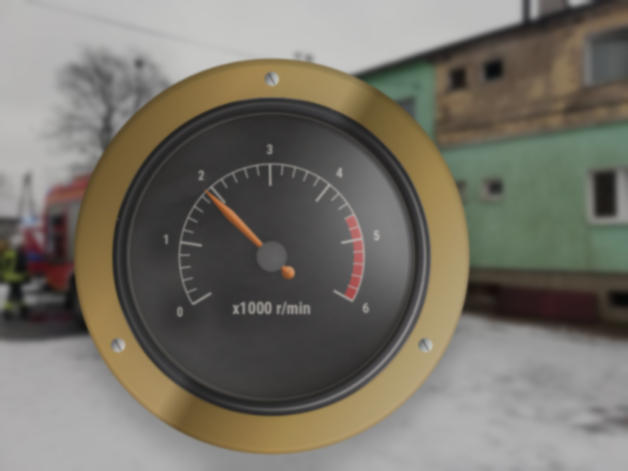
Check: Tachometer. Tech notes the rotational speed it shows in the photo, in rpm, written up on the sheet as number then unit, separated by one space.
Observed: 1900 rpm
